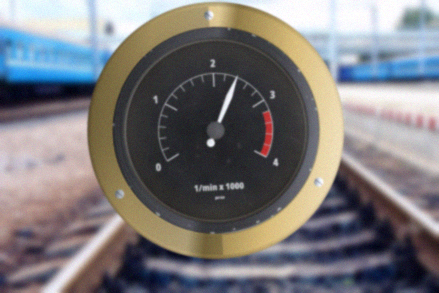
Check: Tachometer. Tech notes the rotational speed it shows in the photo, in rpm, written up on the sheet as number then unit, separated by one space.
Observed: 2400 rpm
